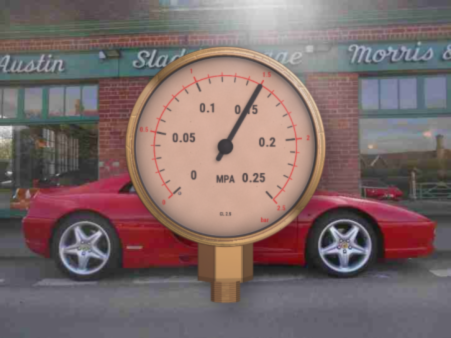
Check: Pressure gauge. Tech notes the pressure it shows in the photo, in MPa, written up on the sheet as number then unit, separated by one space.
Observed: 0.15 MPa
